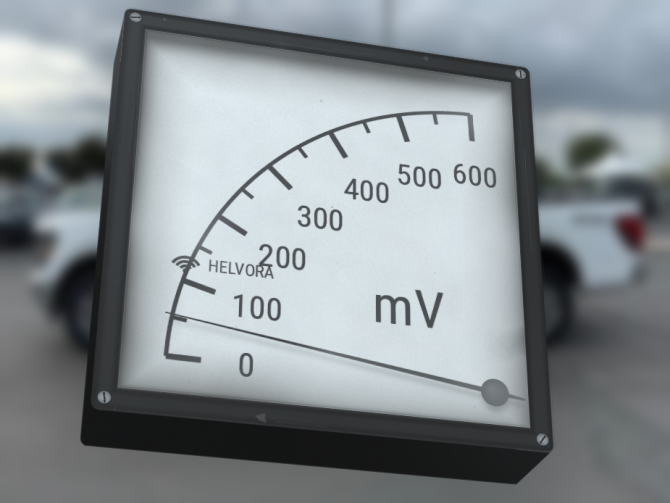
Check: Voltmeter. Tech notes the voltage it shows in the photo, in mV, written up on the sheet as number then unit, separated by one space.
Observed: 50 mV
